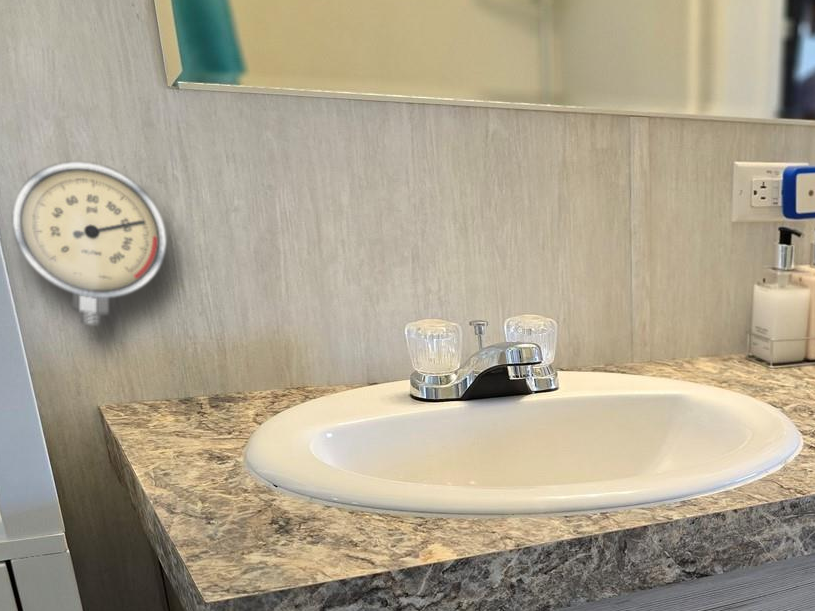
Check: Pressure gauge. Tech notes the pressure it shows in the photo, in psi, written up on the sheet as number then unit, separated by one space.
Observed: 120 psi
